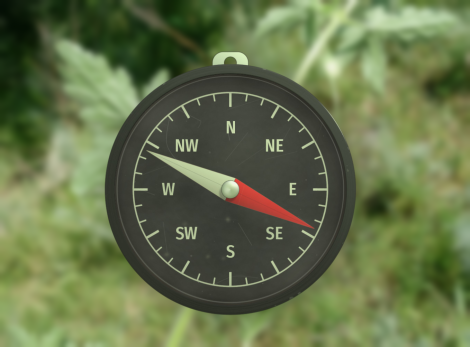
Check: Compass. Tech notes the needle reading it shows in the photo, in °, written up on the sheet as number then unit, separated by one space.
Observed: 115 °
